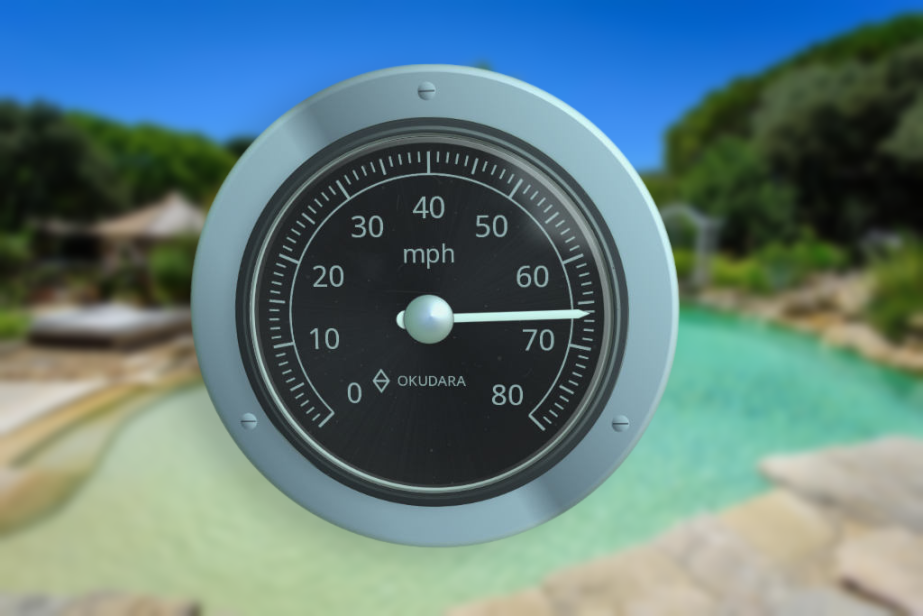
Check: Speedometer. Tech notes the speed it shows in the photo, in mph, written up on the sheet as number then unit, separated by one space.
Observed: 66 mph
